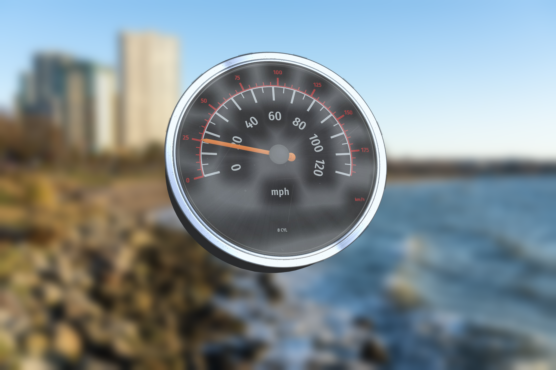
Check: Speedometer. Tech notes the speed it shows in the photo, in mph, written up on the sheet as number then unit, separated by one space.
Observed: 15 mph
